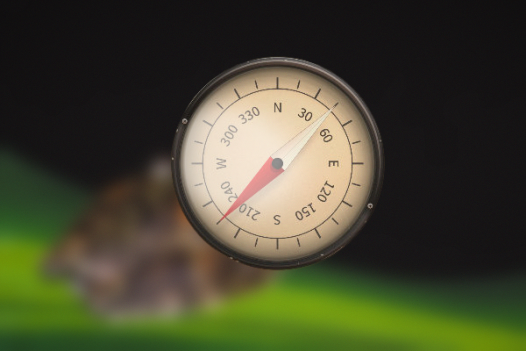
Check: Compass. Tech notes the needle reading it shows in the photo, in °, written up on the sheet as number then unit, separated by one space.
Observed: 225 °
